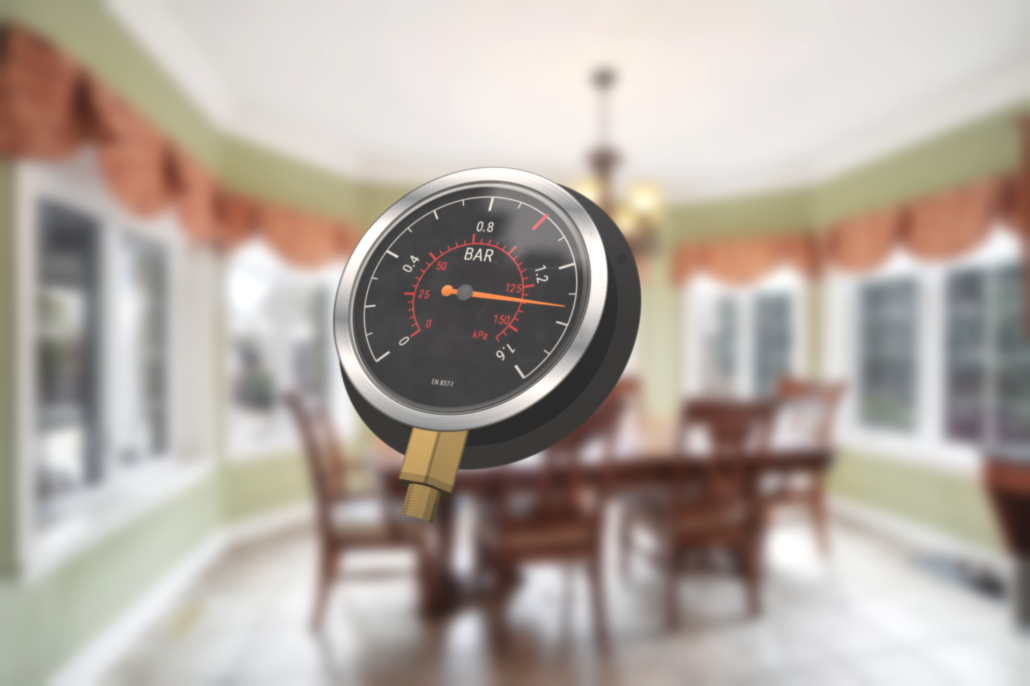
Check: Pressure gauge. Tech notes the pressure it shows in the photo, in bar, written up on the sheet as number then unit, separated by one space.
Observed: 1.35 bar
